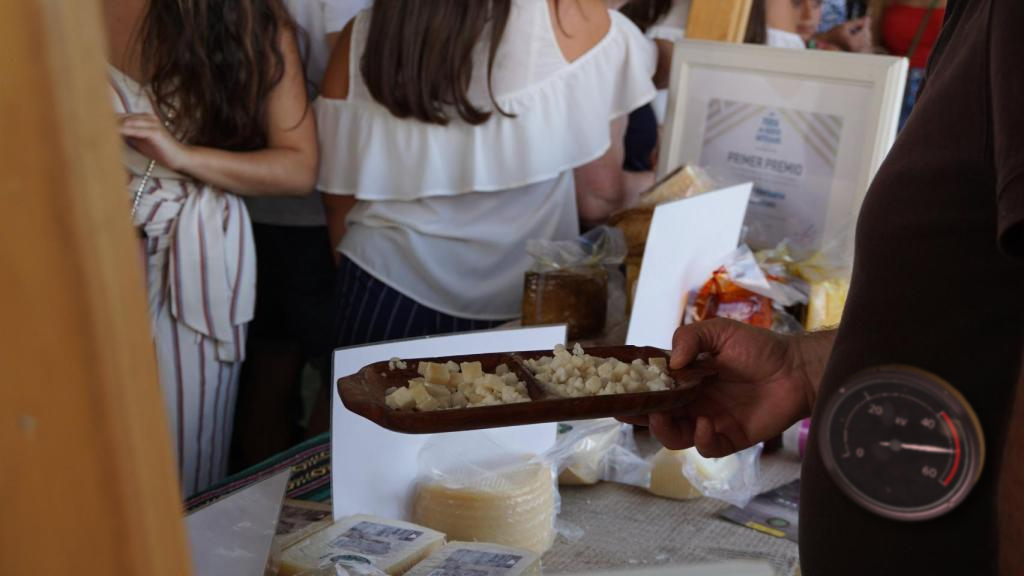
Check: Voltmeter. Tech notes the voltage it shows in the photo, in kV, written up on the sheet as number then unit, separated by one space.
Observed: 50 kV
